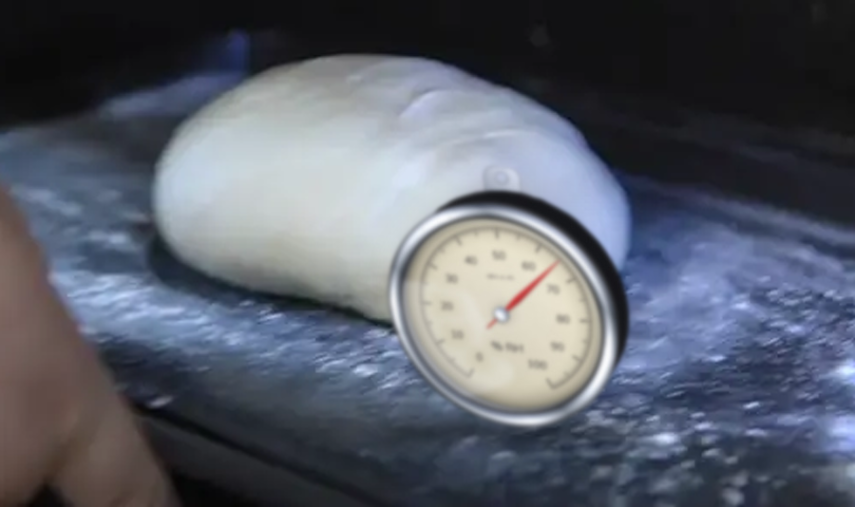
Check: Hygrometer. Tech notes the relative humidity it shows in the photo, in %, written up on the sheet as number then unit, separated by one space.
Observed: 65 %
